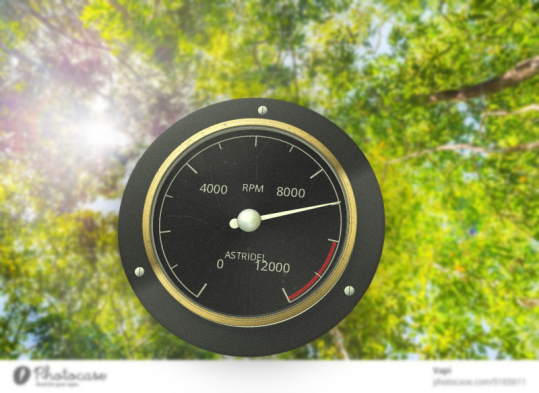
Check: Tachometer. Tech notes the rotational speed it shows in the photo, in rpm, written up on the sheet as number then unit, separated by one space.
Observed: 9000 rpm
